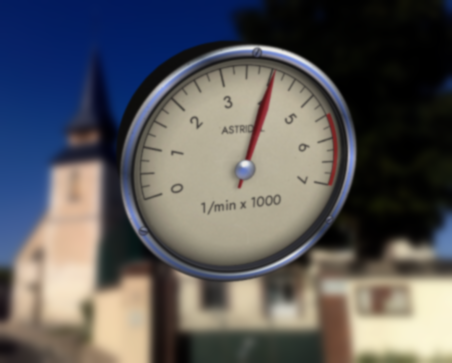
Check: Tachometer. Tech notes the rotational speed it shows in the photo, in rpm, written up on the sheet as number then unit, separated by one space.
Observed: 4000 rpm
